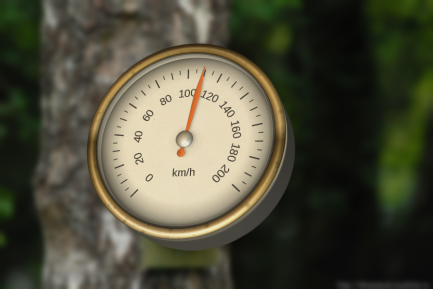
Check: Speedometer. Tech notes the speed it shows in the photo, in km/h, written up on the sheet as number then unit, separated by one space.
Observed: 110 km/h
